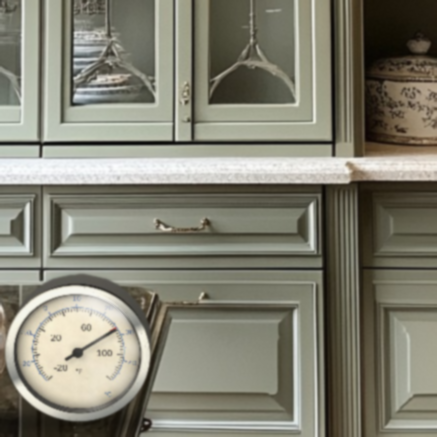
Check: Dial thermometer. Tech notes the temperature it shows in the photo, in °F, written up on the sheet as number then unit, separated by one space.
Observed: 80 °F
